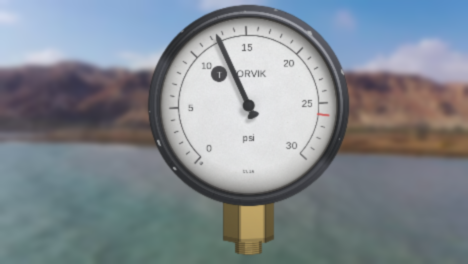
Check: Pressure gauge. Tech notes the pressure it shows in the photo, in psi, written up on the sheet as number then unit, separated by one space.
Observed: 12.5 psi
